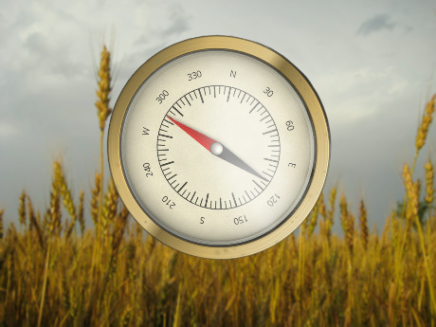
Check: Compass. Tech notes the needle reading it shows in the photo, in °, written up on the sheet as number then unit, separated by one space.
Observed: 290 °
